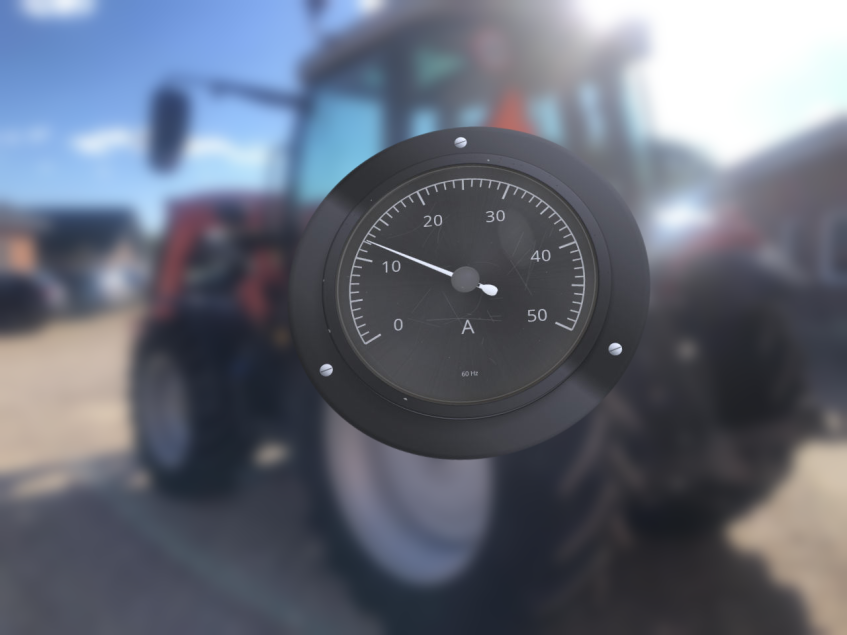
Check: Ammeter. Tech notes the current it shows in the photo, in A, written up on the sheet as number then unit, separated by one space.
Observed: 12 A
